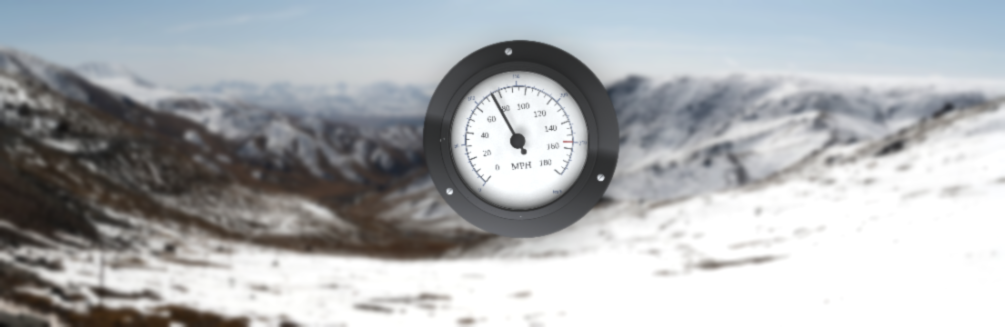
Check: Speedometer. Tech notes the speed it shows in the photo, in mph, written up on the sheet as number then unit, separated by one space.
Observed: 75 mph
